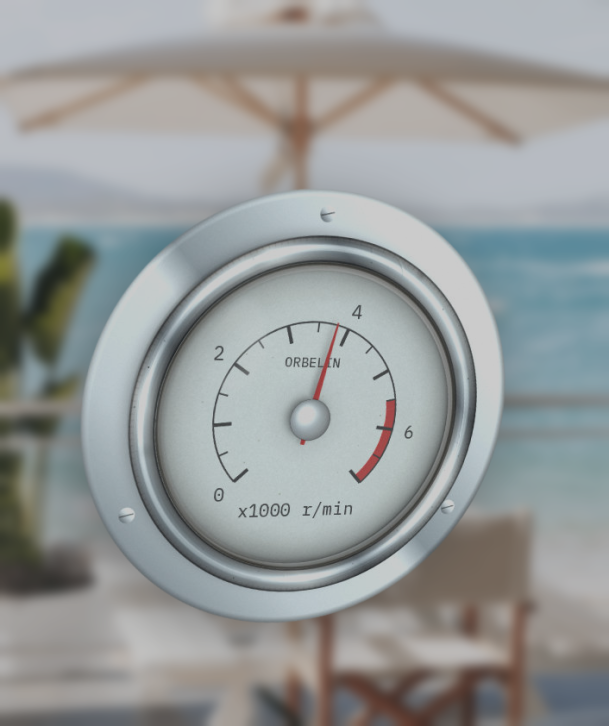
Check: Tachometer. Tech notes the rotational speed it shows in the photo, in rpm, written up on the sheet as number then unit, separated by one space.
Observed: 3750 rpm
